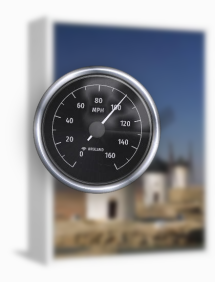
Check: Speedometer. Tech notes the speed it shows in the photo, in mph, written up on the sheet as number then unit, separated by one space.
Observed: 100 mph
